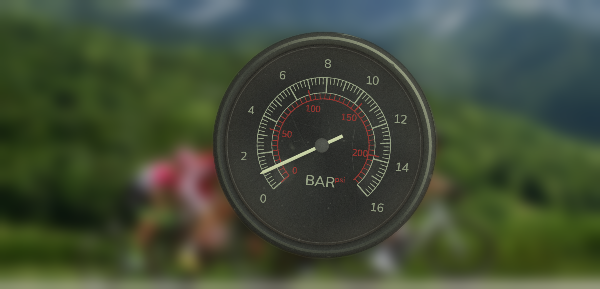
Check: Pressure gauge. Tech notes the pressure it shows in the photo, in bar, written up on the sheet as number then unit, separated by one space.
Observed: 1 bar
